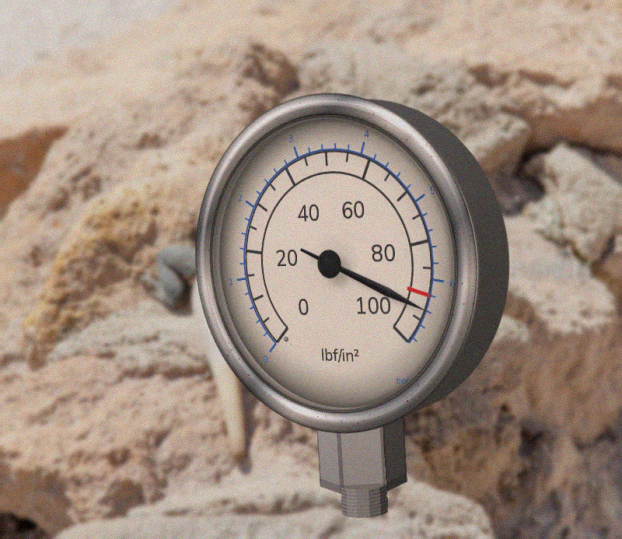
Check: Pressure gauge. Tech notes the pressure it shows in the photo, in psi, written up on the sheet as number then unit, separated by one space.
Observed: 92.5 psi
